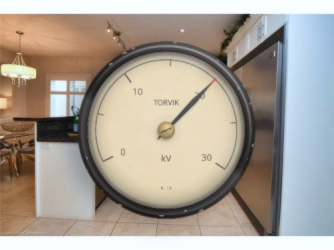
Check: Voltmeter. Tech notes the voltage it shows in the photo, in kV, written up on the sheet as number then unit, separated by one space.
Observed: 20 kV
